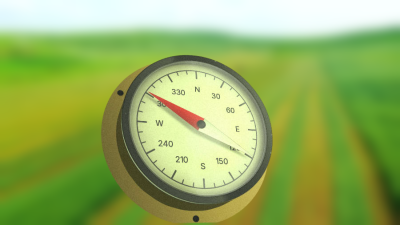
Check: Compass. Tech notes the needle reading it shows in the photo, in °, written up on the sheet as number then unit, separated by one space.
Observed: 300 °
